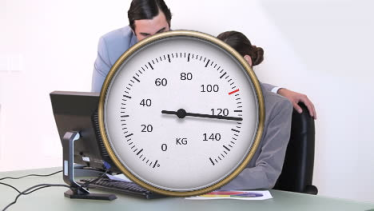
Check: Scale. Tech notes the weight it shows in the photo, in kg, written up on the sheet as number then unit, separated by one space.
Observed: 124 kg
